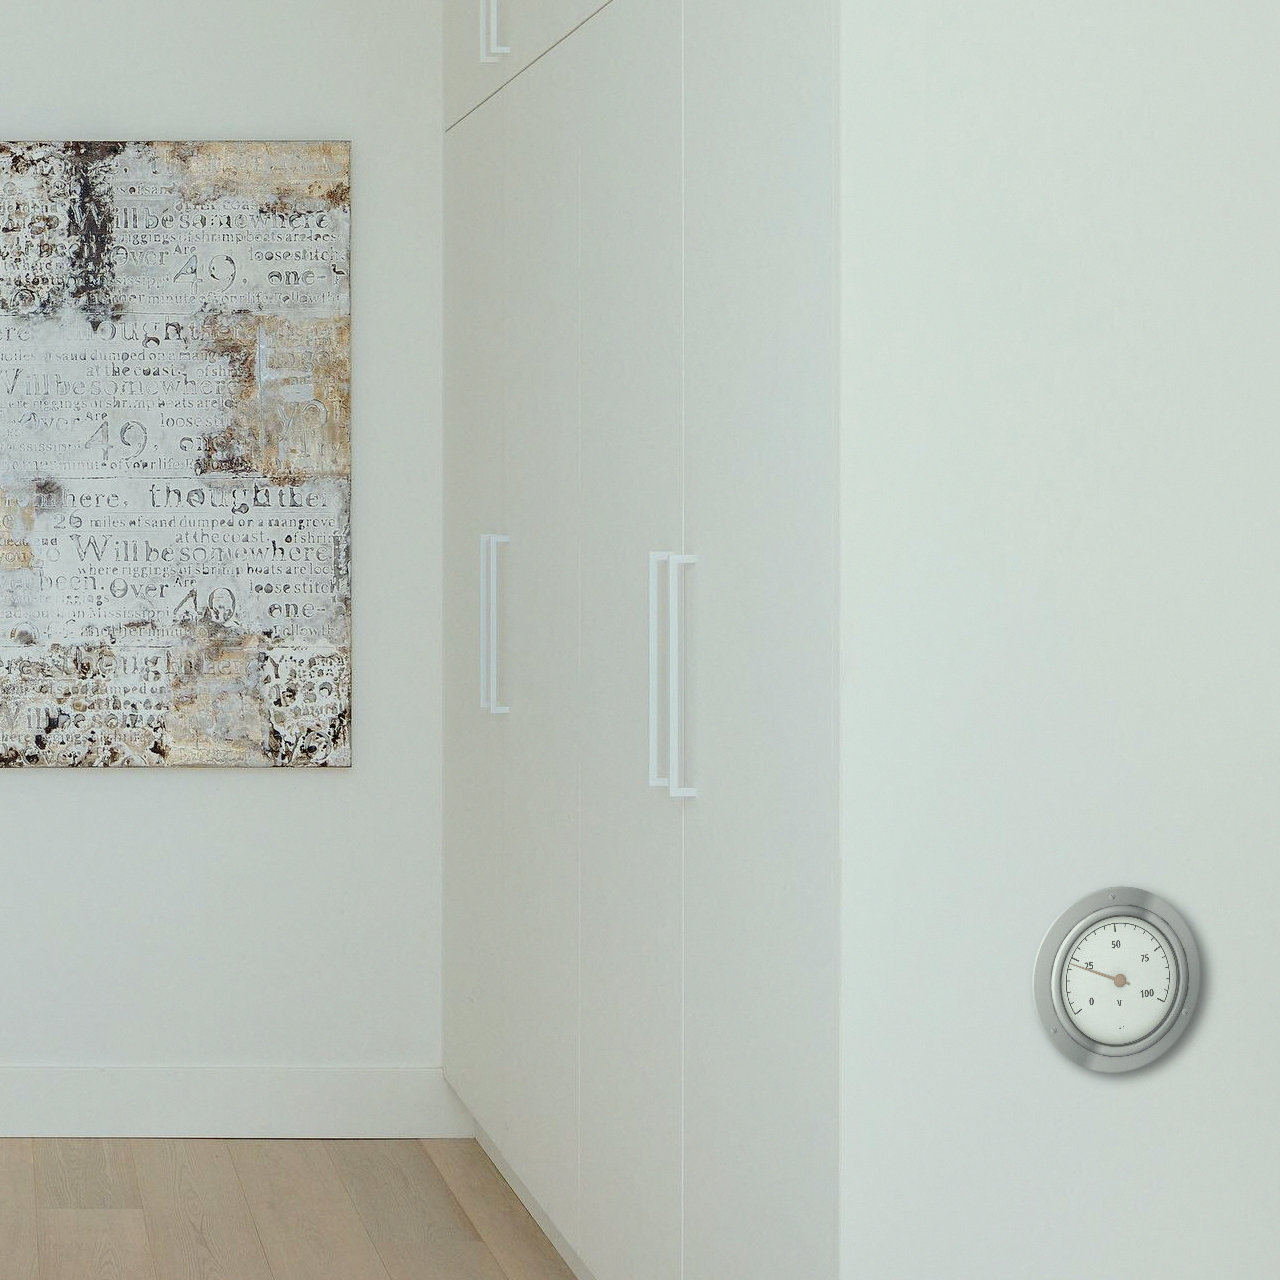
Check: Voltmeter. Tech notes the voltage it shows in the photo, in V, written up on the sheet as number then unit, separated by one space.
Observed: 22.5 V
